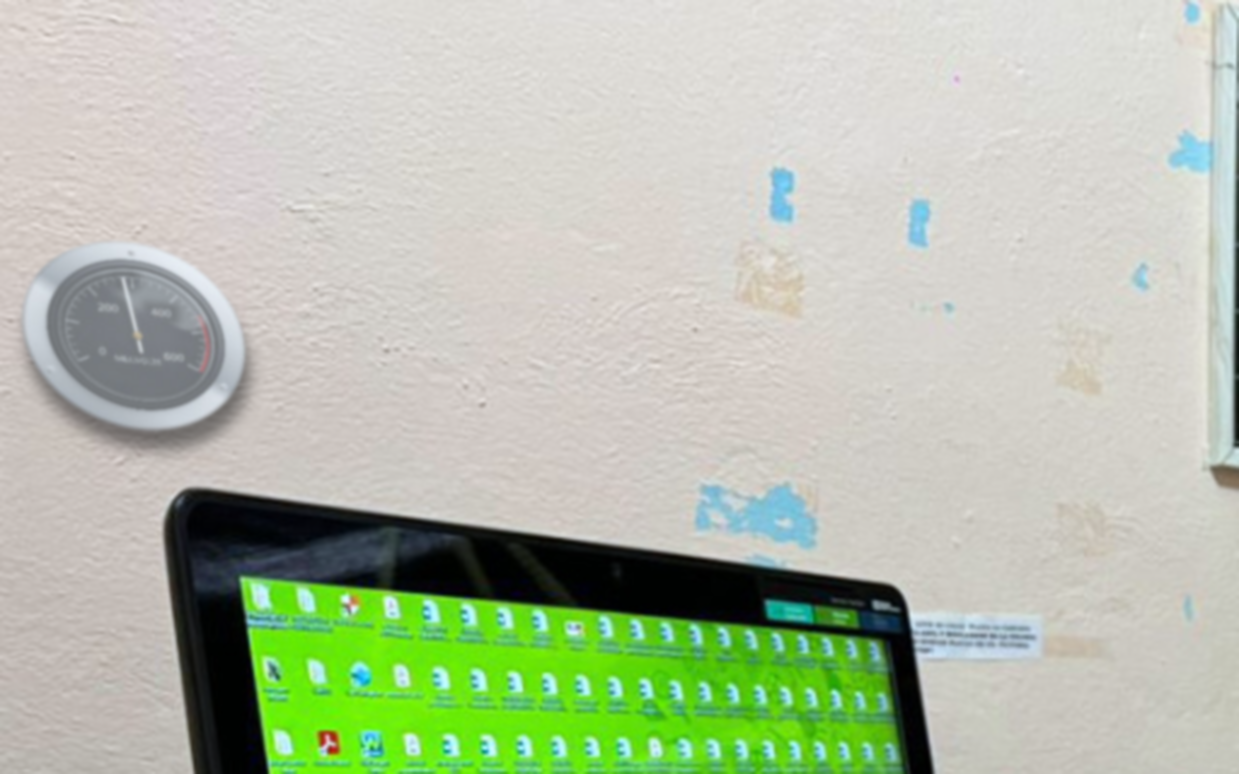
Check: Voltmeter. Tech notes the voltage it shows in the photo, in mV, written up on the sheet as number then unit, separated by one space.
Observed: 280 mV
